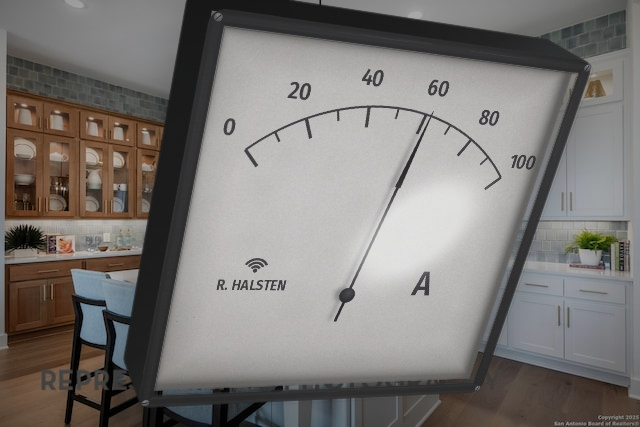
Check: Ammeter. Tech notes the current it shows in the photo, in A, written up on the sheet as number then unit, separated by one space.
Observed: 60 A
